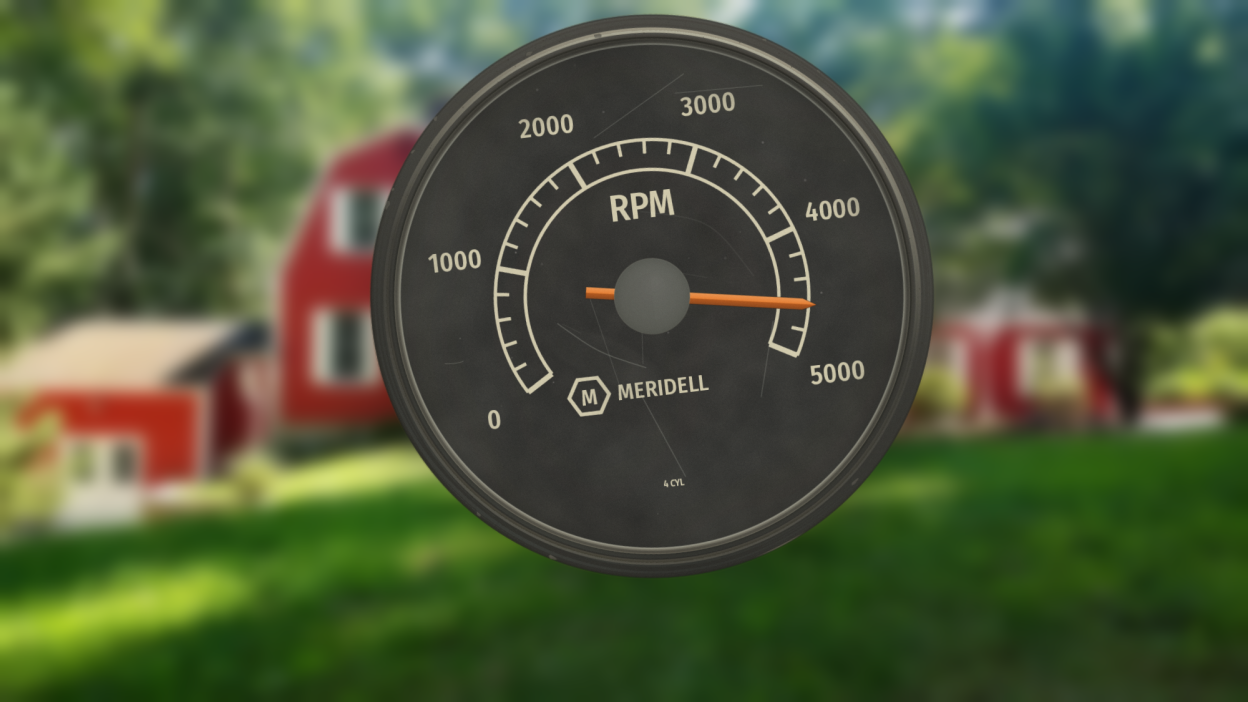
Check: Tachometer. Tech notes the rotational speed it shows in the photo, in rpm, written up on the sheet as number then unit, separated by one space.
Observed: 4600 rpm
